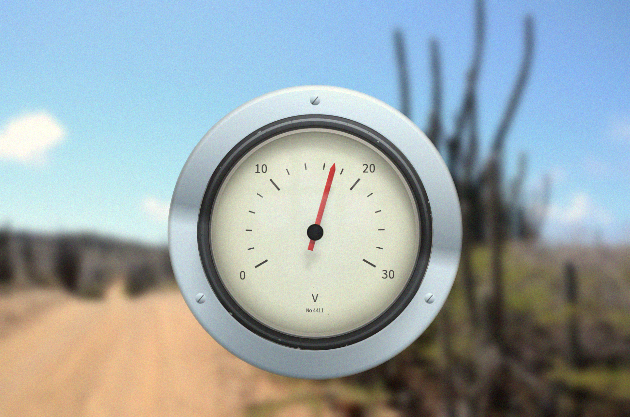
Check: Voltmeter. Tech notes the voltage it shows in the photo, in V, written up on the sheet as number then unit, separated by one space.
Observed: 17 V
